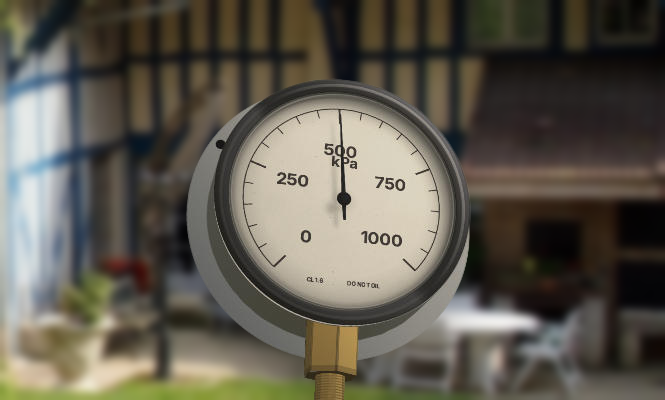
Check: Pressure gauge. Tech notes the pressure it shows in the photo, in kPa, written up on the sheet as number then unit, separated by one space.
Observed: 500 kPa
